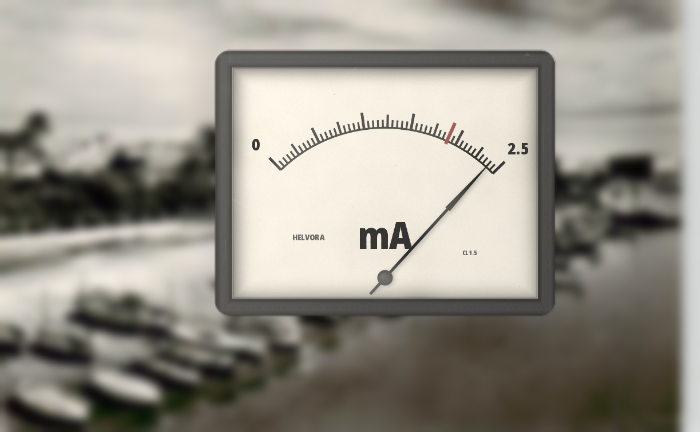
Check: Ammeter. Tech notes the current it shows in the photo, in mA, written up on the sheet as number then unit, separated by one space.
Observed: 2.4 mA
